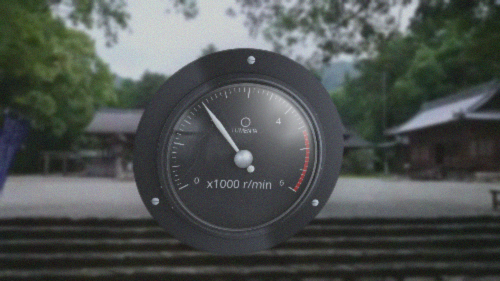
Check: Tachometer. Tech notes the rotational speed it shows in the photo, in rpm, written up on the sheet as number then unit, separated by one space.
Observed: 2000 rpm
